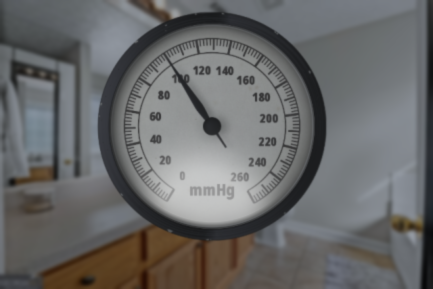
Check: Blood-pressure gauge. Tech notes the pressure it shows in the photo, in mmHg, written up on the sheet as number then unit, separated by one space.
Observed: 100 mmHg
